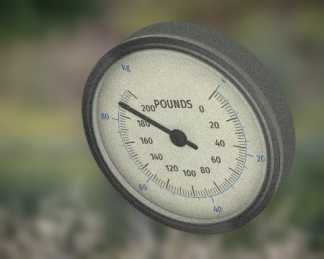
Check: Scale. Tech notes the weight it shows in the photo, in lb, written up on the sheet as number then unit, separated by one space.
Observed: 190 lb
